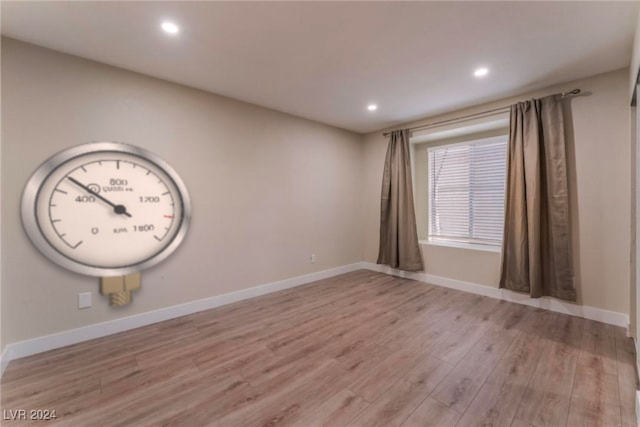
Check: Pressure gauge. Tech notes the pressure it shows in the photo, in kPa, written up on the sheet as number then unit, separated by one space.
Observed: 500 kPa
